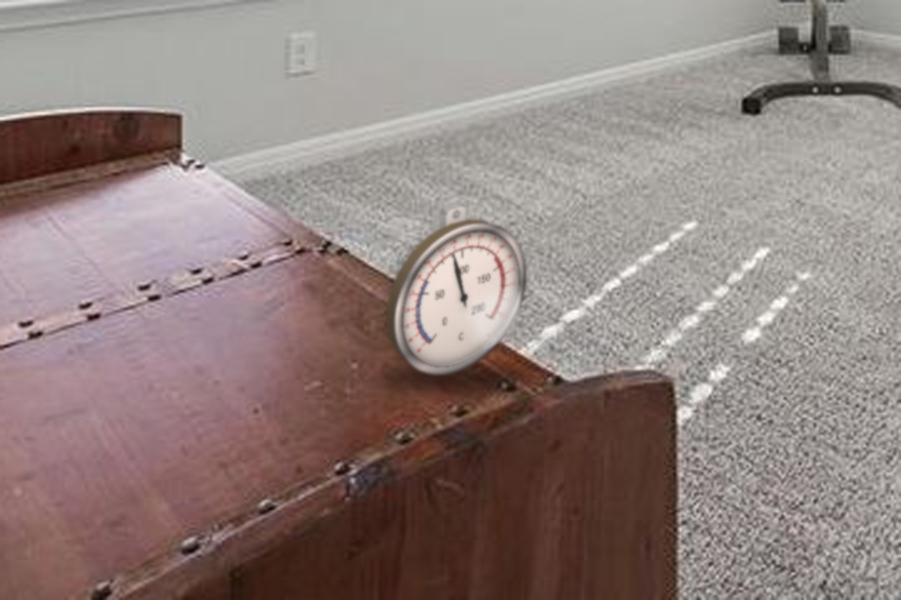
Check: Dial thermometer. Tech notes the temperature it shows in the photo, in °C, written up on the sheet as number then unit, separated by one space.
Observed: 90 °C
